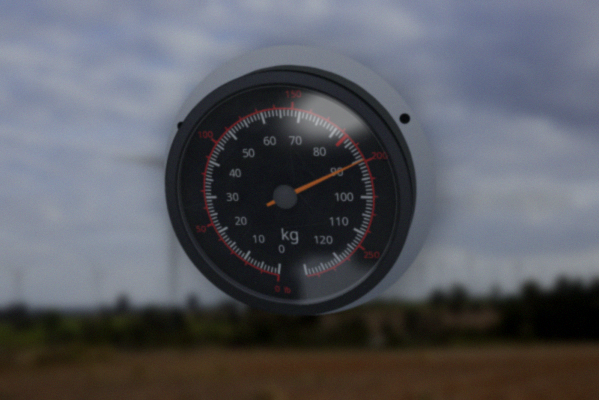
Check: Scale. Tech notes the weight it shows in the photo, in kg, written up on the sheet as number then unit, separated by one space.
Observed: 90 kg
